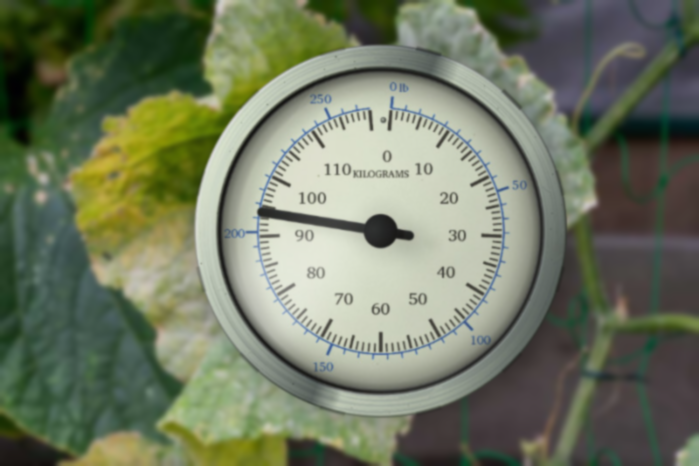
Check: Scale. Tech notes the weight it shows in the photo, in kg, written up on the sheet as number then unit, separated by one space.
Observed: 94 kg
